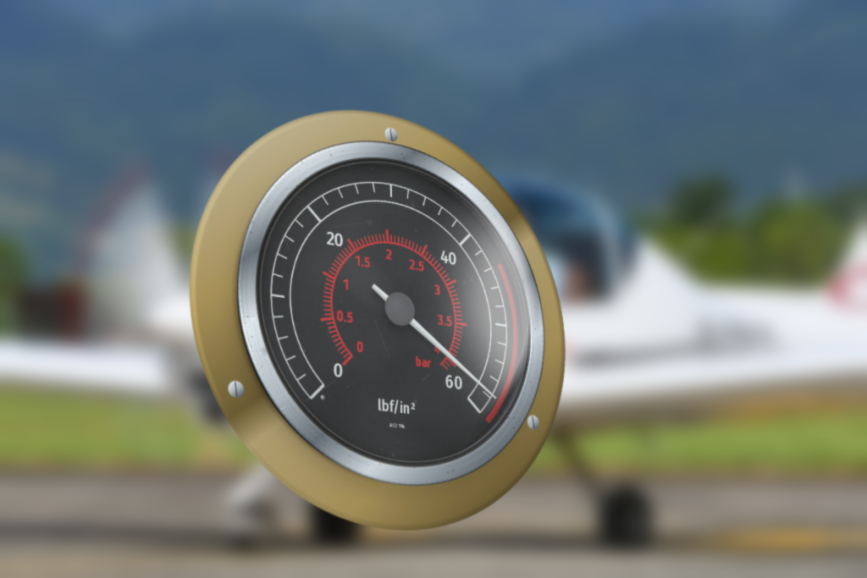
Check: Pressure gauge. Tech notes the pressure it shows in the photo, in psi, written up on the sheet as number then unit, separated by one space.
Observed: 58 psi
